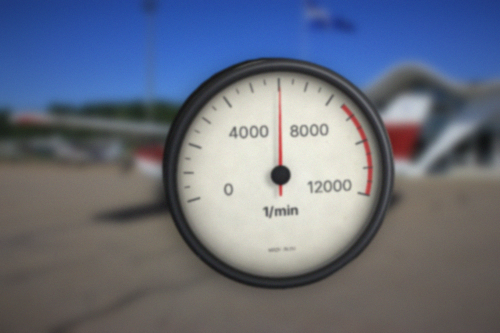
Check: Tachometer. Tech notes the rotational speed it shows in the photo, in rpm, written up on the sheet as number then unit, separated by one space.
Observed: 6000 rpm
